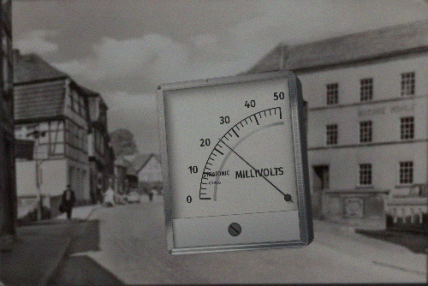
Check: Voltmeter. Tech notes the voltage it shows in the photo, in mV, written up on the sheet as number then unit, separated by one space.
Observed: 24 mV
